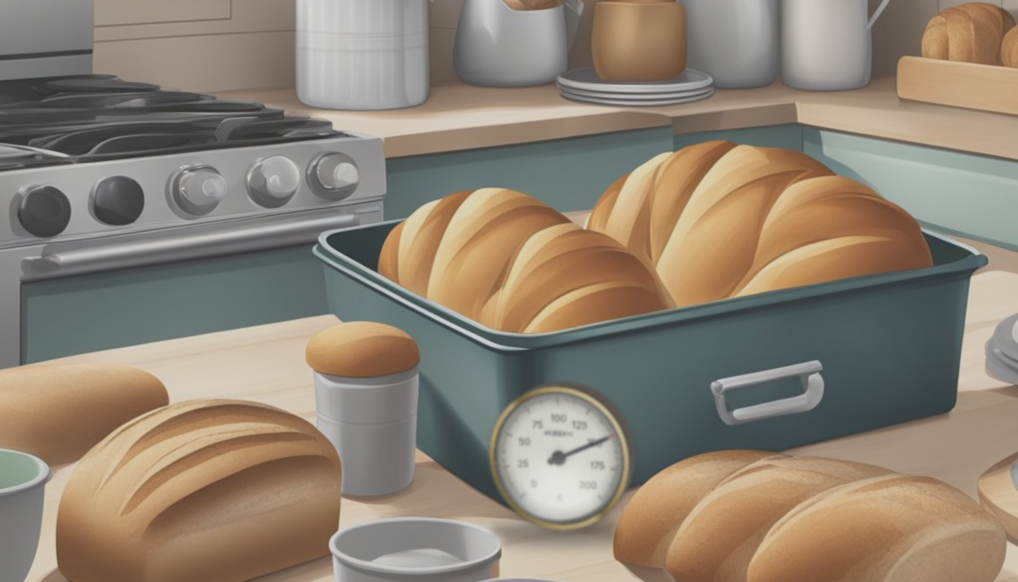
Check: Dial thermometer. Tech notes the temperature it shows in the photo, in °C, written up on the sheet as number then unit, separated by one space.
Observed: 150 °C
